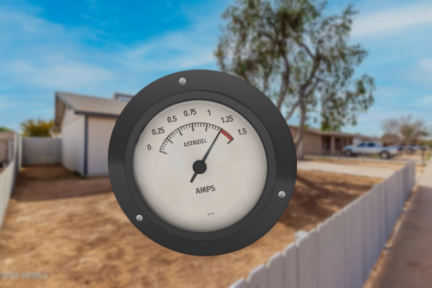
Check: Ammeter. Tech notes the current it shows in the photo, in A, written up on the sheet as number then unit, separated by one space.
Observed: 1.25 A
